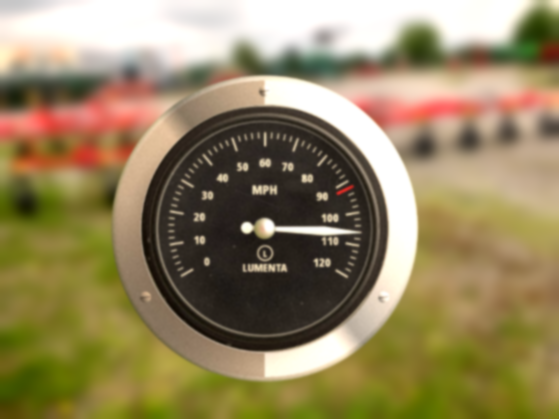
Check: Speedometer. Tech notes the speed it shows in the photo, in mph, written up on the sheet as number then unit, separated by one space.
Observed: 106 mph
